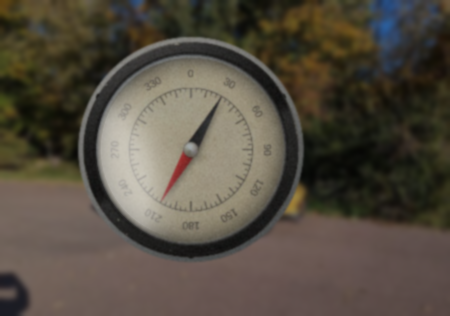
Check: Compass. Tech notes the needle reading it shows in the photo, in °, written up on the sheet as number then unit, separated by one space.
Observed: 210 °
